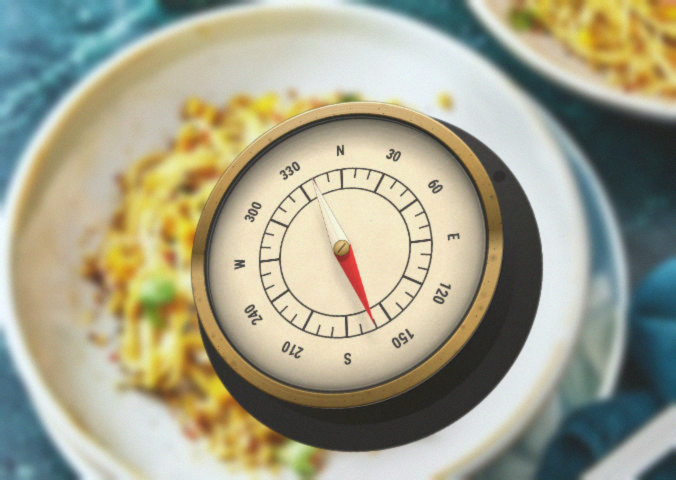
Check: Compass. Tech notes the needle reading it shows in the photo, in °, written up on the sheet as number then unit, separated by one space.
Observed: 160 °
